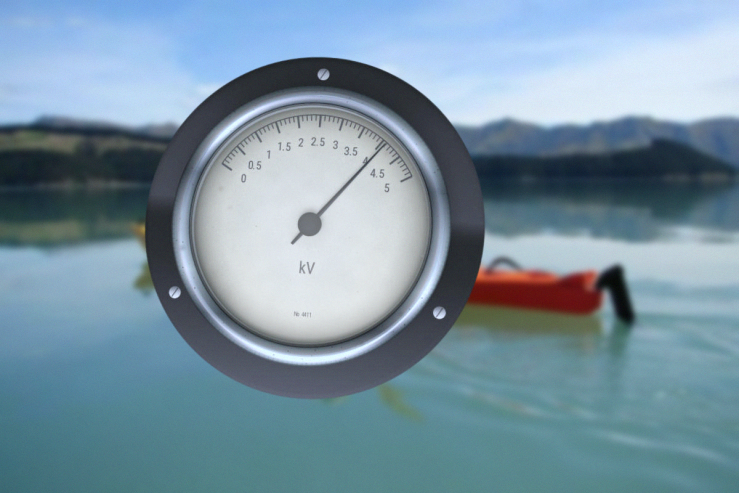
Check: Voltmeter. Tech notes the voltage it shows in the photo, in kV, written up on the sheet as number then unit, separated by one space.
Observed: 4.1 kV
